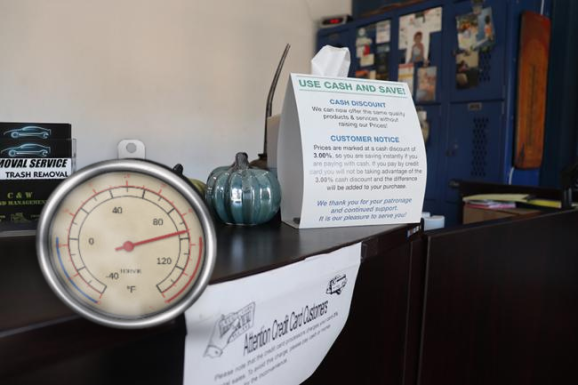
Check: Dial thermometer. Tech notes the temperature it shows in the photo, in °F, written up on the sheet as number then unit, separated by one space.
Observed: 95 °F
